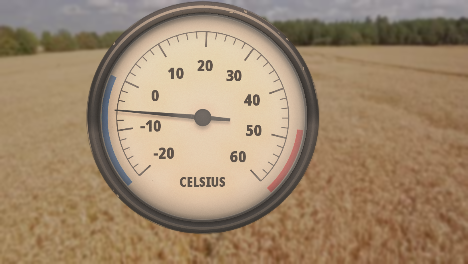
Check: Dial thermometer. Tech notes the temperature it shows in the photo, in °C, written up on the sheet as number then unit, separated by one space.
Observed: -6 °C
